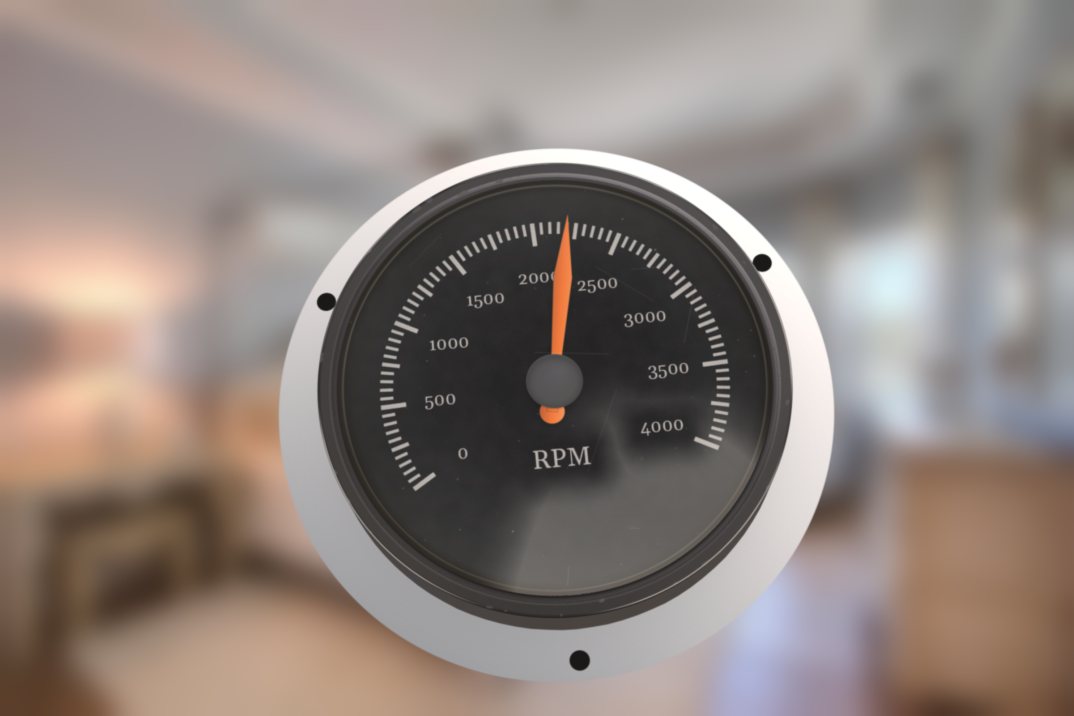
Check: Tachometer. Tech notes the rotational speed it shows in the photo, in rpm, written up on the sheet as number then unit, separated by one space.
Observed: 2200 rpm
